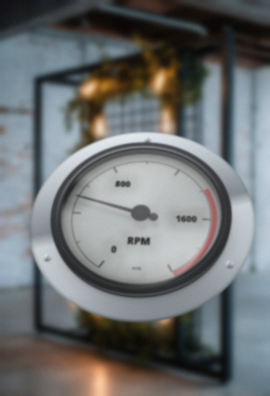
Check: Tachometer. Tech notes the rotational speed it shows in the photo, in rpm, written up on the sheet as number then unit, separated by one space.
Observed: 500 rpm
